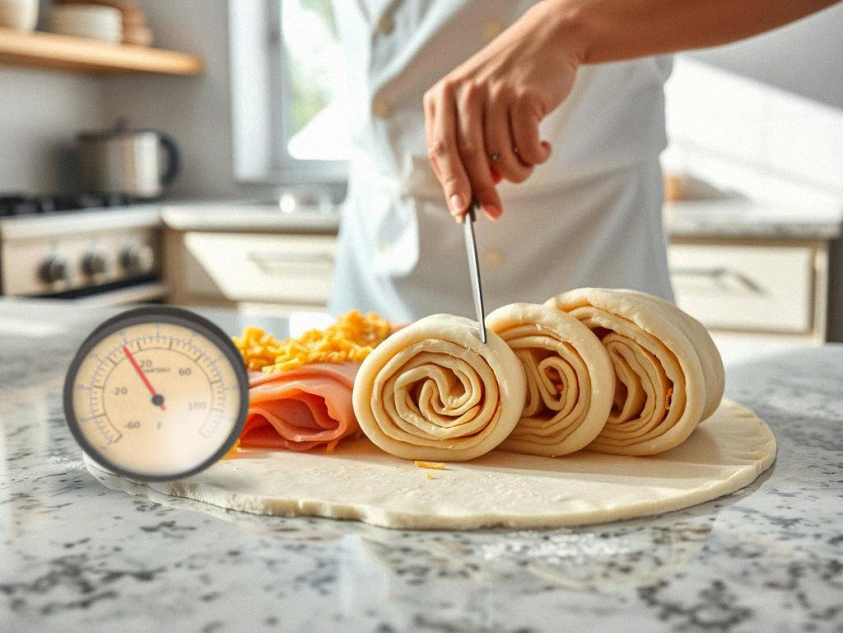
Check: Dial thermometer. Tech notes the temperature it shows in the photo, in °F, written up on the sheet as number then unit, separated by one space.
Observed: 12 °F
